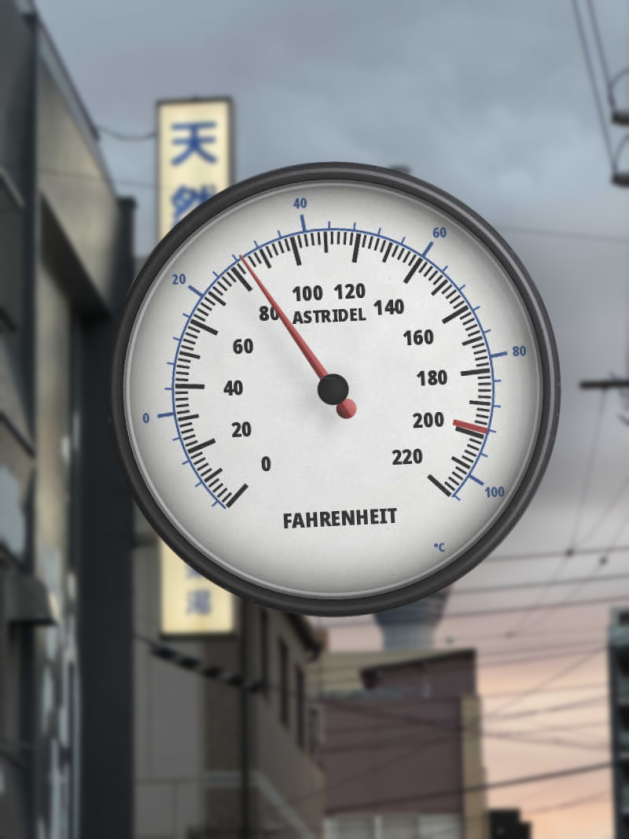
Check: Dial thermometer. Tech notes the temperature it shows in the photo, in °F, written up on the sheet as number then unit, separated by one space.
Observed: 84 °F
